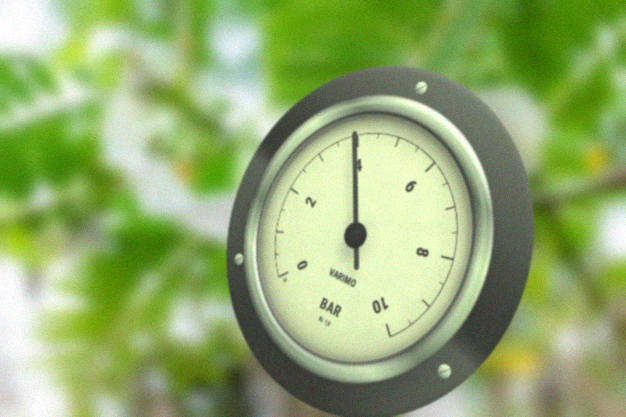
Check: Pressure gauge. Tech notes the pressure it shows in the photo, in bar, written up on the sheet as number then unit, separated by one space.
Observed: 4 bar
